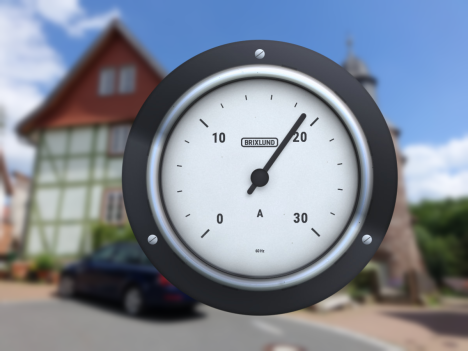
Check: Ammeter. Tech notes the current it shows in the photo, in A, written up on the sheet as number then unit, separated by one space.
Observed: 19 A
